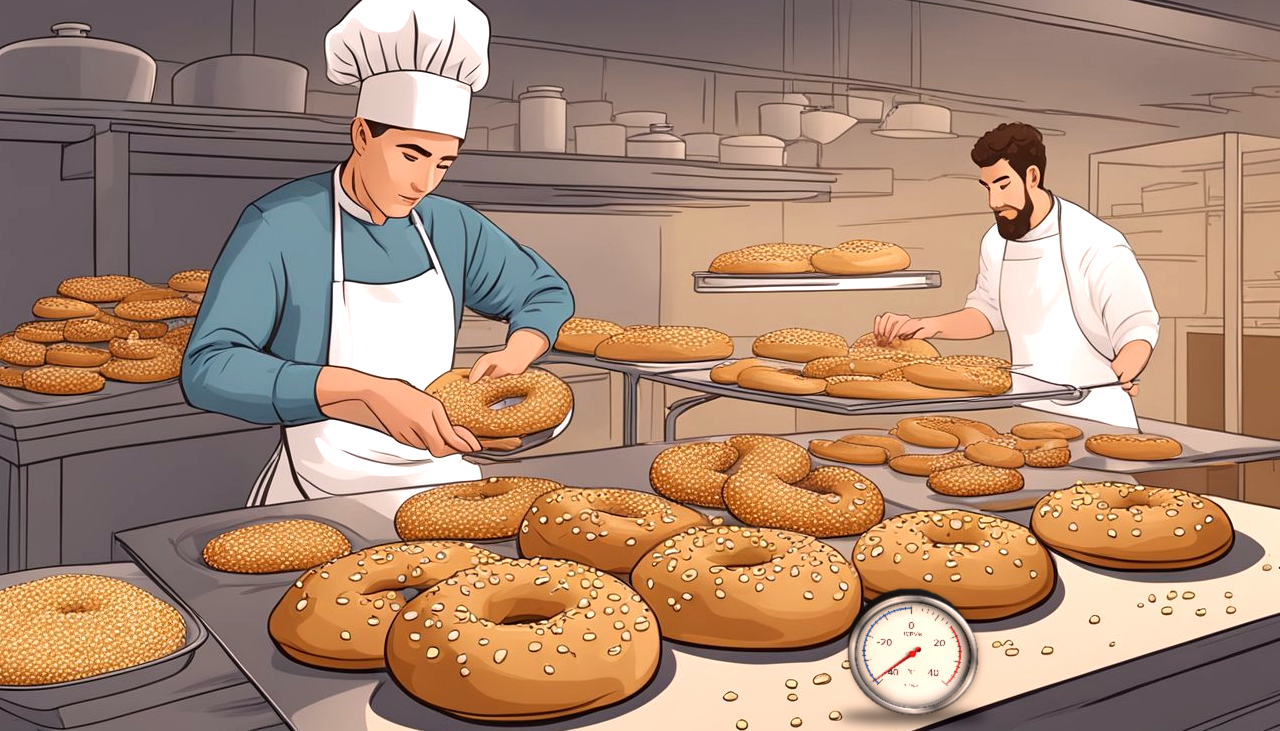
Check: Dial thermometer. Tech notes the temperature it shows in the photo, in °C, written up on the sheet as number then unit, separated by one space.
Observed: -38 °C
